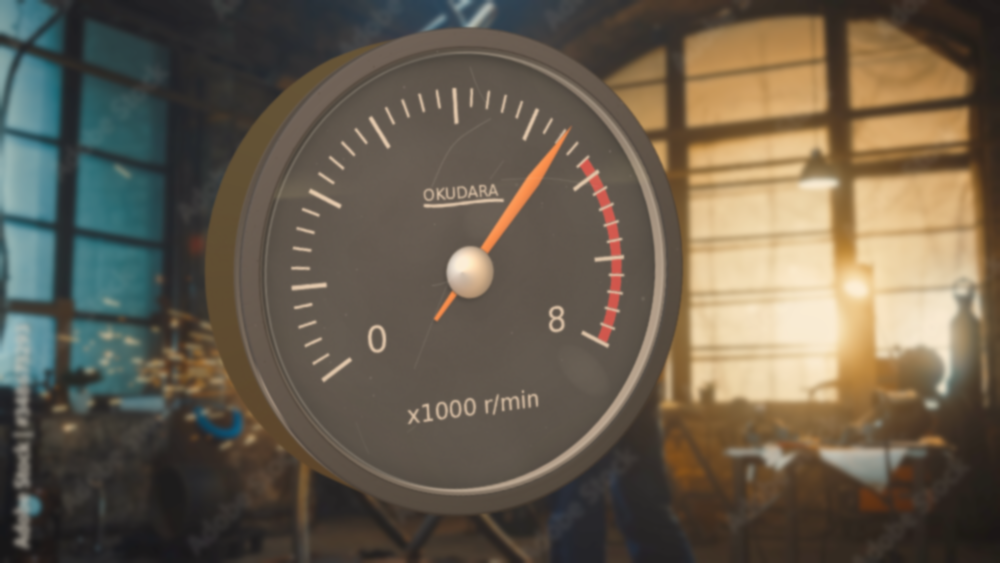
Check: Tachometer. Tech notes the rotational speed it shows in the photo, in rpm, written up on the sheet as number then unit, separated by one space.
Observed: 5400 rpm
